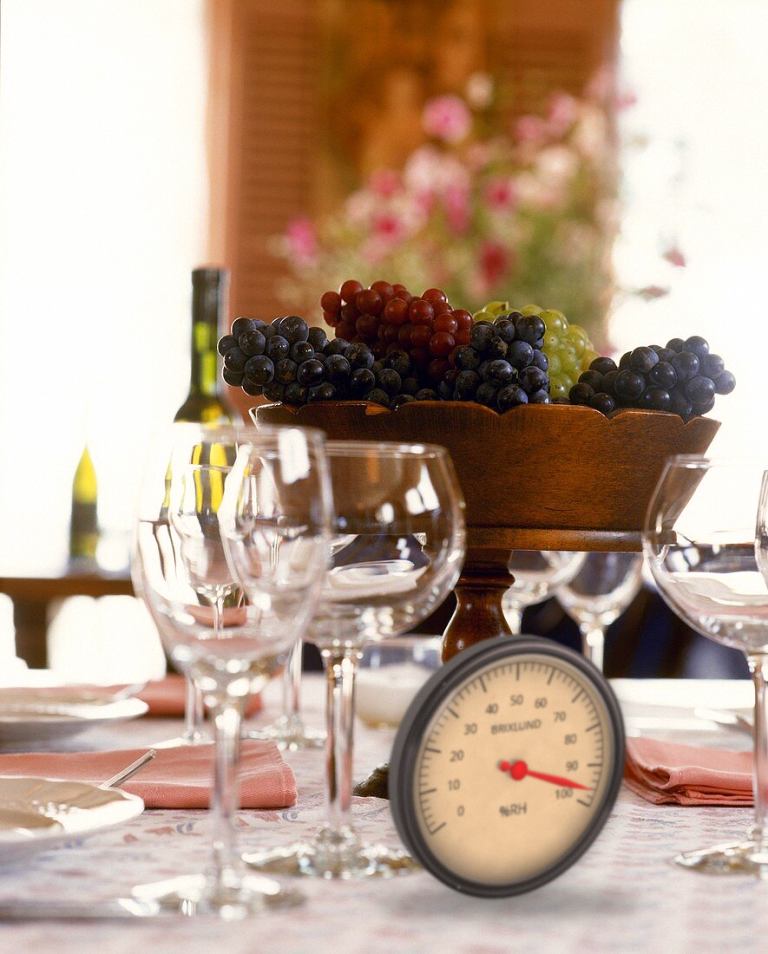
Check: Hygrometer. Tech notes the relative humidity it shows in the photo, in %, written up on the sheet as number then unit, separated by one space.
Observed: 96 %
